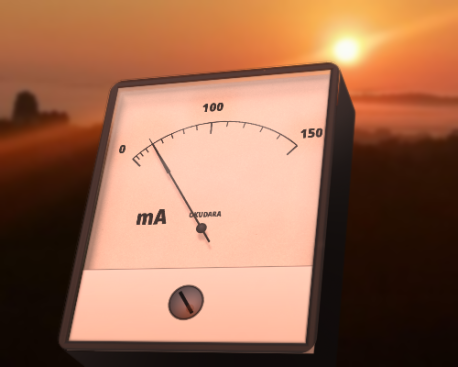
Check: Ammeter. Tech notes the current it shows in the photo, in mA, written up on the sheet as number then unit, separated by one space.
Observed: 50 mA
